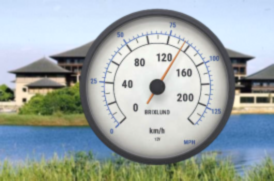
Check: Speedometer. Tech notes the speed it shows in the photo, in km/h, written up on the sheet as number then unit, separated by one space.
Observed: 135 km/h
